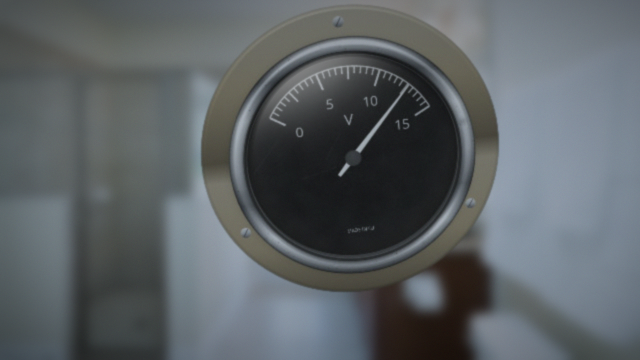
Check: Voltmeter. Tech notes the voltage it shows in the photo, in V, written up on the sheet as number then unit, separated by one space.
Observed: 12.5 V
